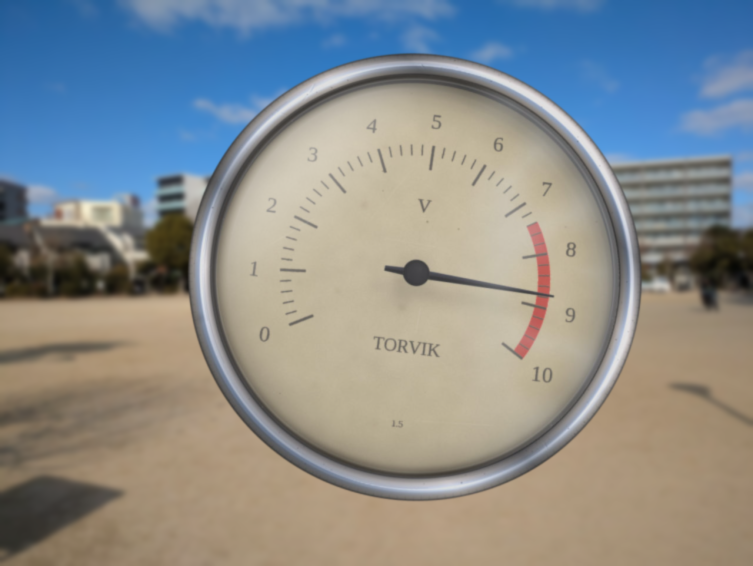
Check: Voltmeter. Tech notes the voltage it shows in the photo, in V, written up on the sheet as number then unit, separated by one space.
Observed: 8.8 V
